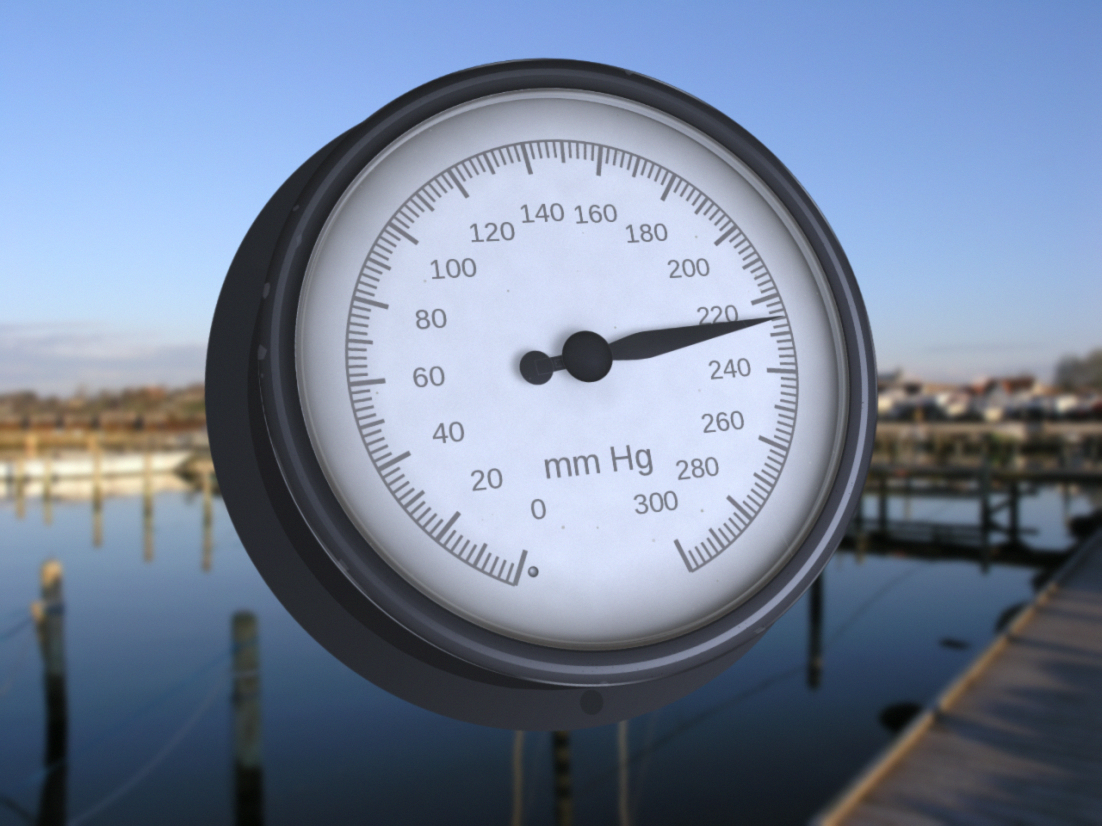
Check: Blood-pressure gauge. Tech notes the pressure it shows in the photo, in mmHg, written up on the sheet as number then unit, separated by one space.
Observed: 226 mmHg
